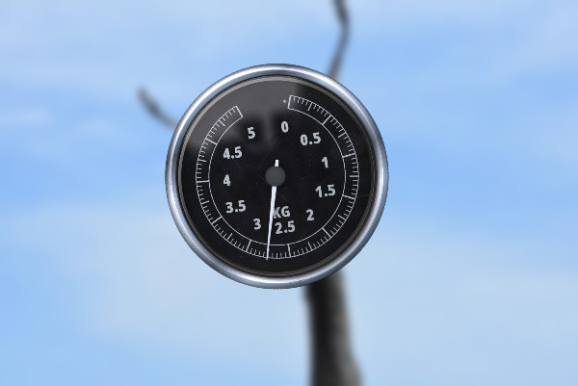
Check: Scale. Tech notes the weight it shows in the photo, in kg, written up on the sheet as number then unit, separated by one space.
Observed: 2.75 kg
